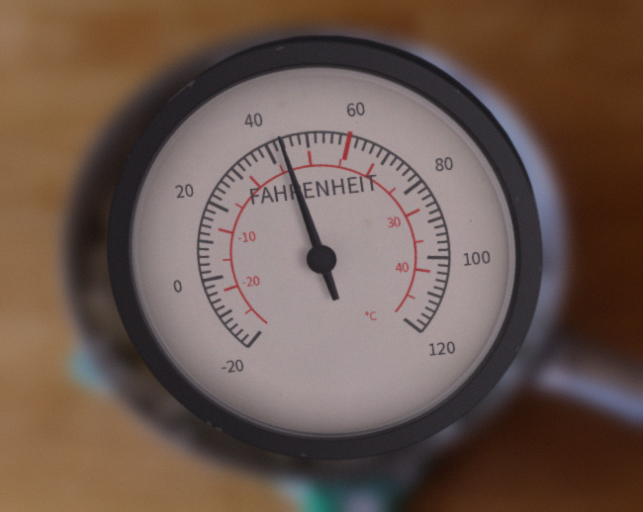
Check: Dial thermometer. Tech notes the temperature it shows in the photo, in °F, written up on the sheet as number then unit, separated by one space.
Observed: 44 °F
